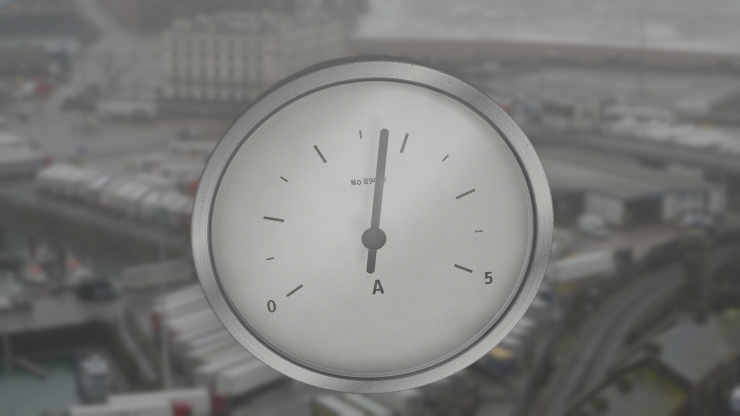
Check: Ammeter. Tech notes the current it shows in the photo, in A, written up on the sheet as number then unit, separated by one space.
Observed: 2.75 A
